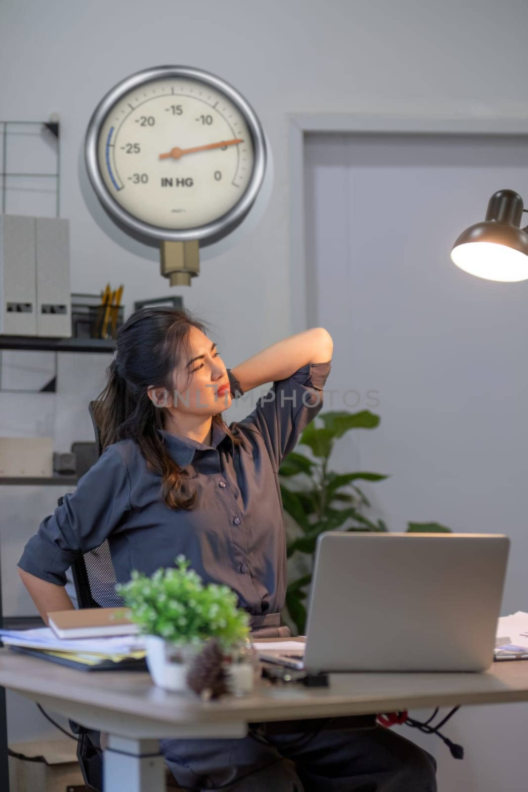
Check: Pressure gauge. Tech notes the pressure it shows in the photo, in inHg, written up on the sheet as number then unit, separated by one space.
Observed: -5 inHg
